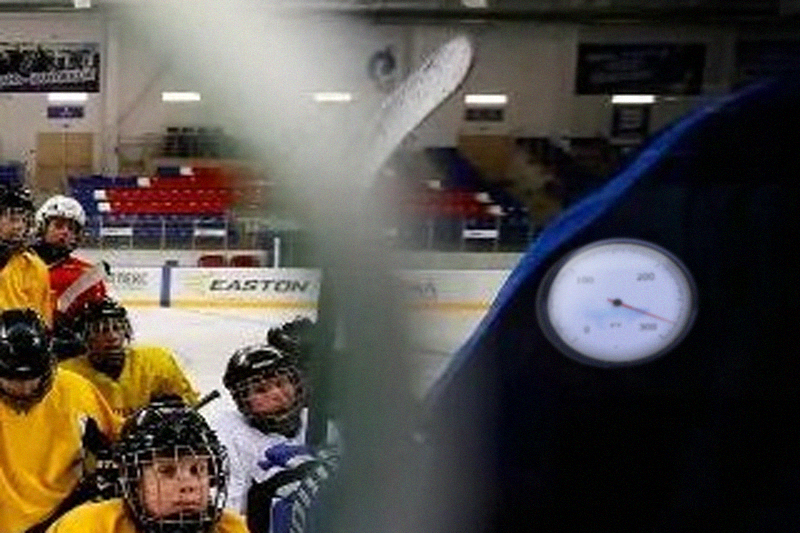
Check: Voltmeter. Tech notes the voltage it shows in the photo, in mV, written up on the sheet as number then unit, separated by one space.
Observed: 280 mV
